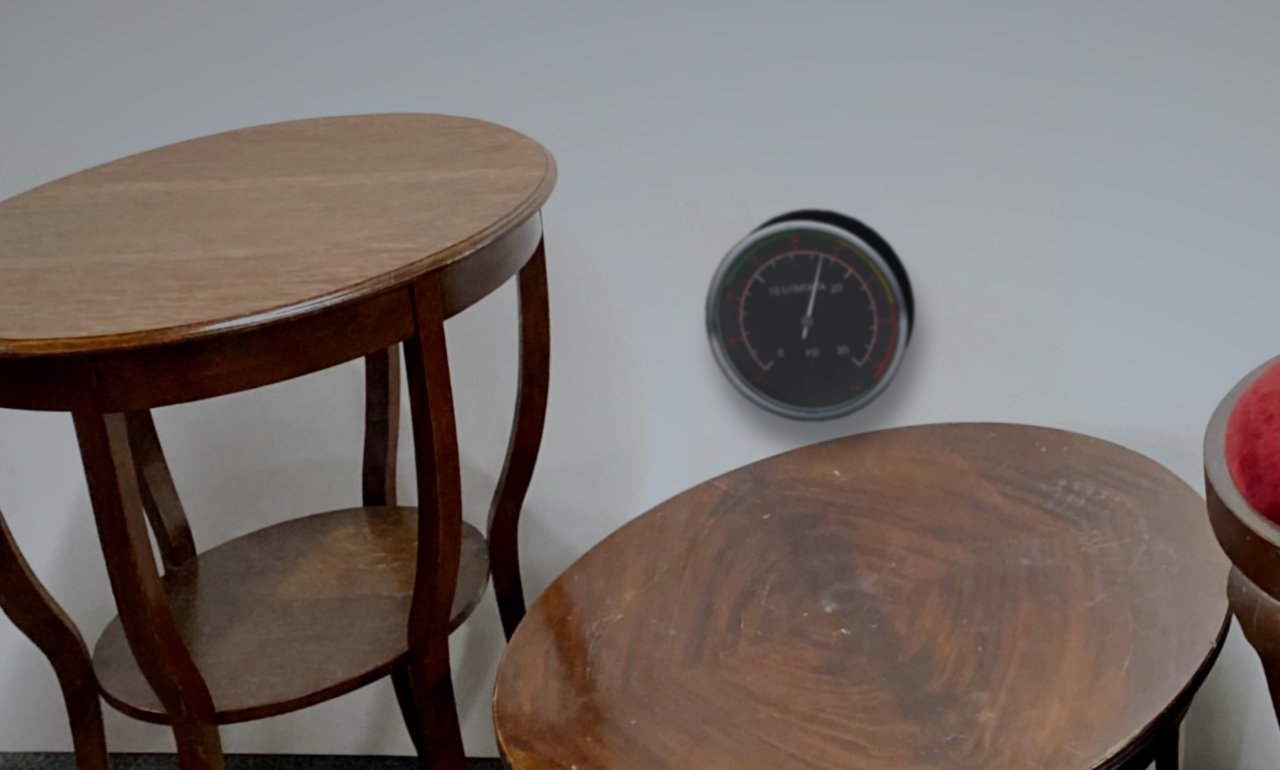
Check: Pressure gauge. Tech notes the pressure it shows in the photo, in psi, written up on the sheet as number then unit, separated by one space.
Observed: 17 psi
